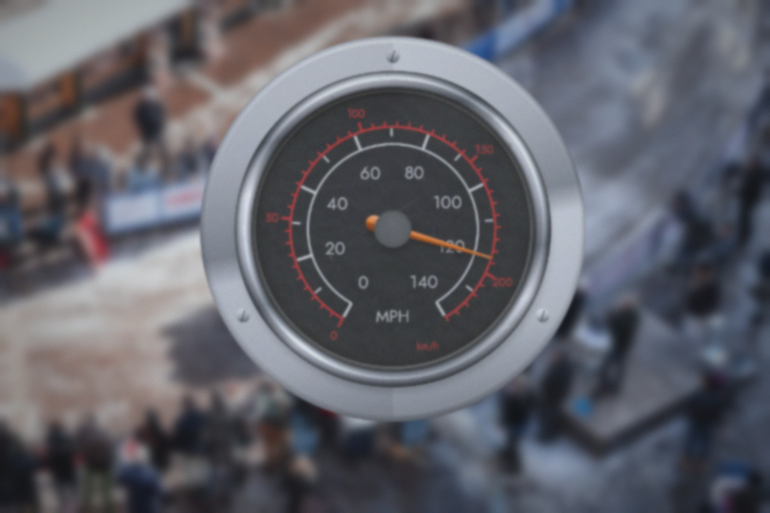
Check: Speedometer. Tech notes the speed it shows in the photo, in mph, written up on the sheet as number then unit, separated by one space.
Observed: 120 mph
